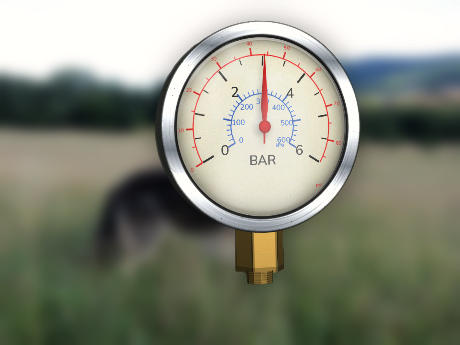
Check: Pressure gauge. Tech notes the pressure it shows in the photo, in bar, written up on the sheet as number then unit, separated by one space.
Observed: 3 bar
